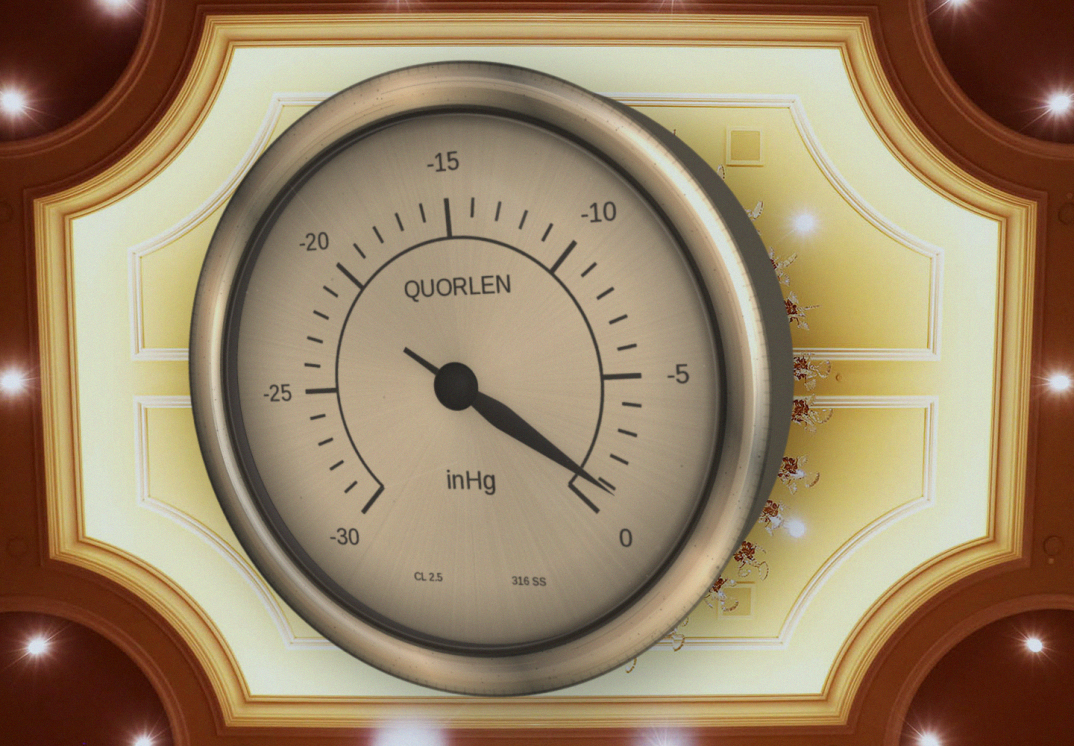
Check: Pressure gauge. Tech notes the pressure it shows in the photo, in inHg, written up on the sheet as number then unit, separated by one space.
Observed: -1 inHg
